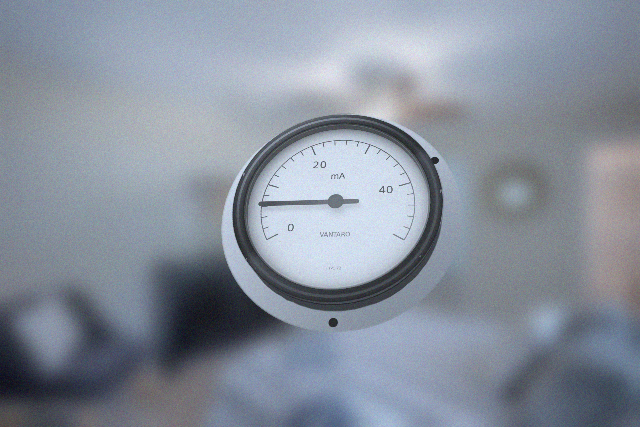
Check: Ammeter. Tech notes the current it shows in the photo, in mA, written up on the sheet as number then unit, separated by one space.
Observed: 6 mA
